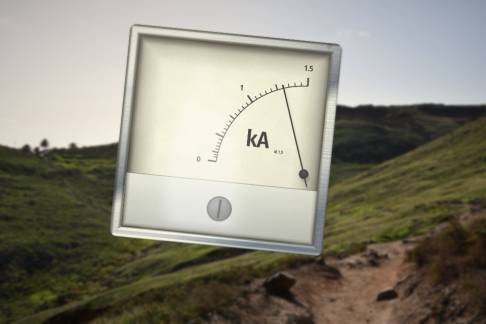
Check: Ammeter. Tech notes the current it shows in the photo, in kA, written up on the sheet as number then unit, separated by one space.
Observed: 1.3 kA
